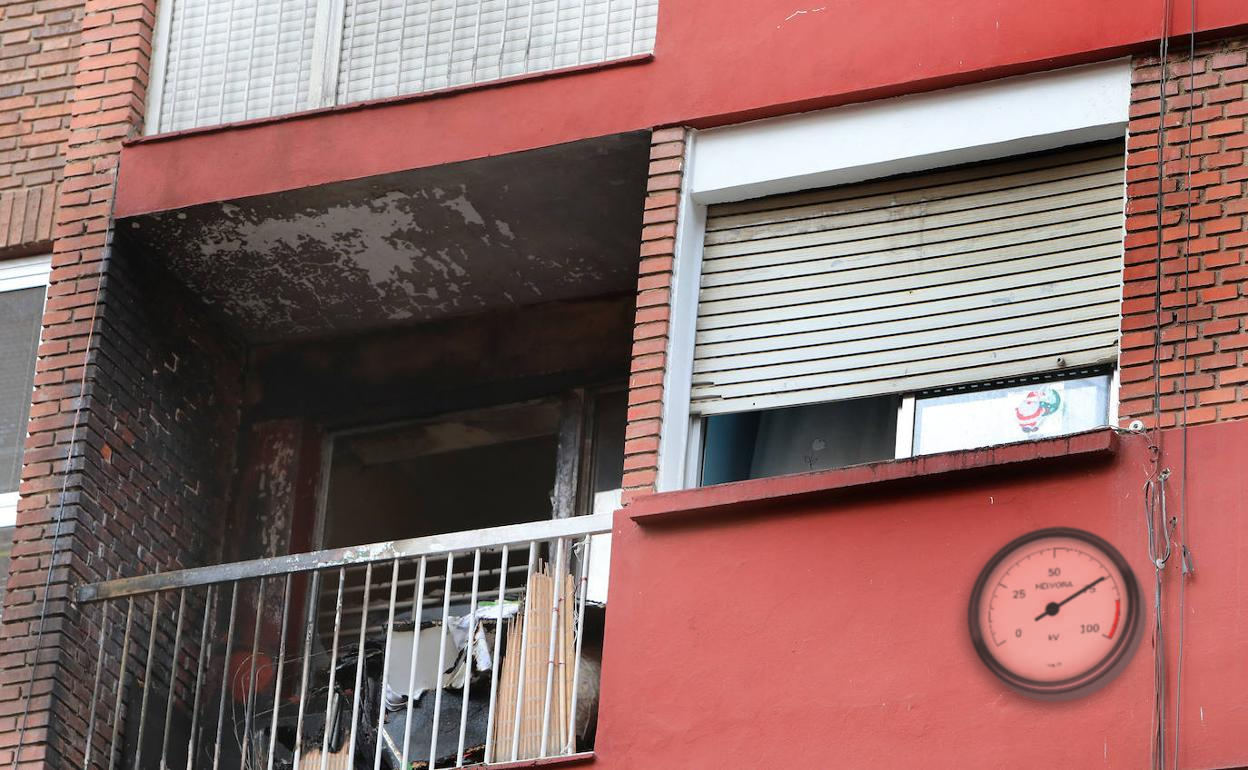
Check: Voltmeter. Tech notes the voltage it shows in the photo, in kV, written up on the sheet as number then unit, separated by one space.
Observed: 75 kV
